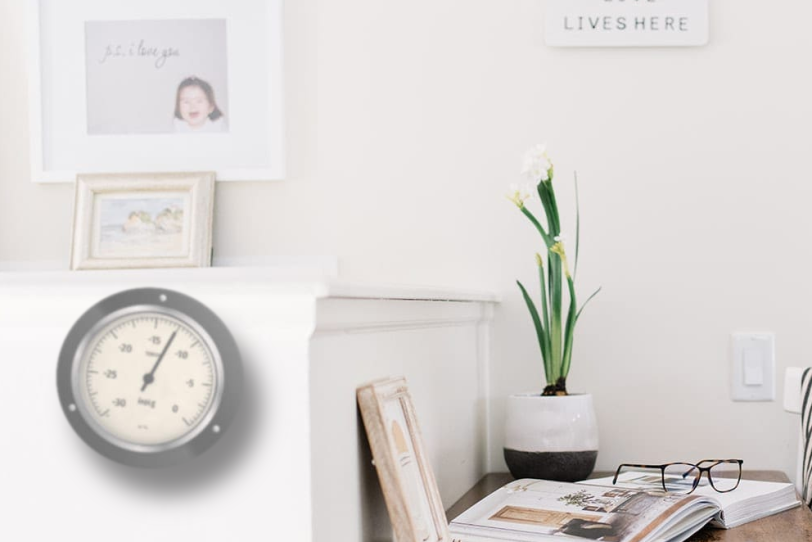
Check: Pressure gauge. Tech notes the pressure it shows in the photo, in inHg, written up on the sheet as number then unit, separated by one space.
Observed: -12.5 inHg
